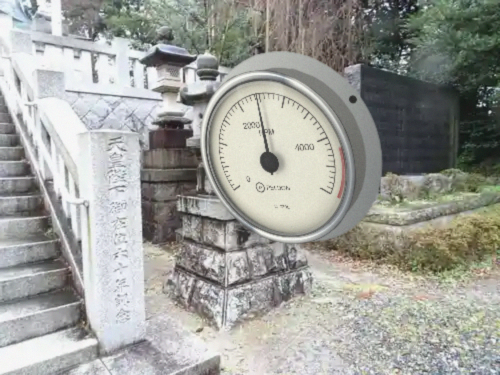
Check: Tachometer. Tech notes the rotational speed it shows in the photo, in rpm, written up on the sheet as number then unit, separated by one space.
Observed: 2500 rpm
